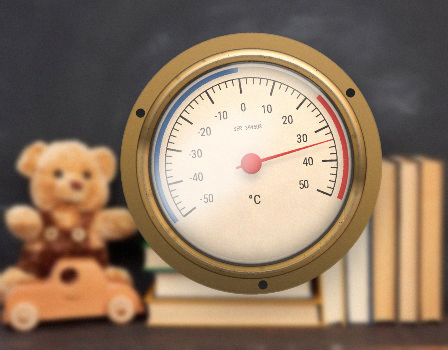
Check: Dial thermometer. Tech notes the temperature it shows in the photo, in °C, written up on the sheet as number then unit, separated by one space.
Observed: 34 °C
